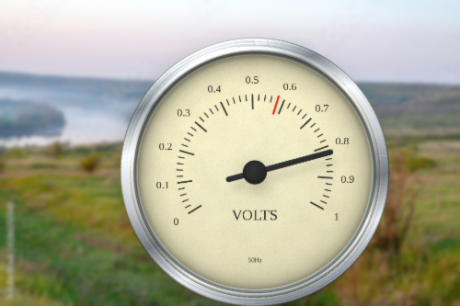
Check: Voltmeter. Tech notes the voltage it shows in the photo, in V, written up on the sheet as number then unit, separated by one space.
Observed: 0.82 V
